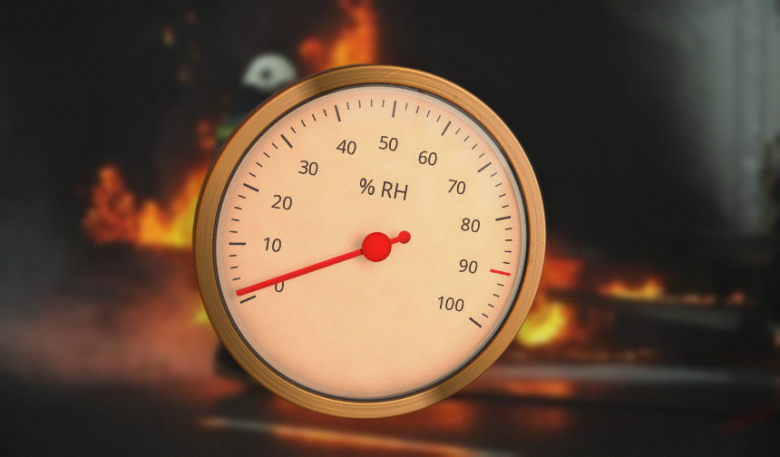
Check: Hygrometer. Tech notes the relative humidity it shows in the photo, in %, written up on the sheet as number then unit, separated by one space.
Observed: 2 %
